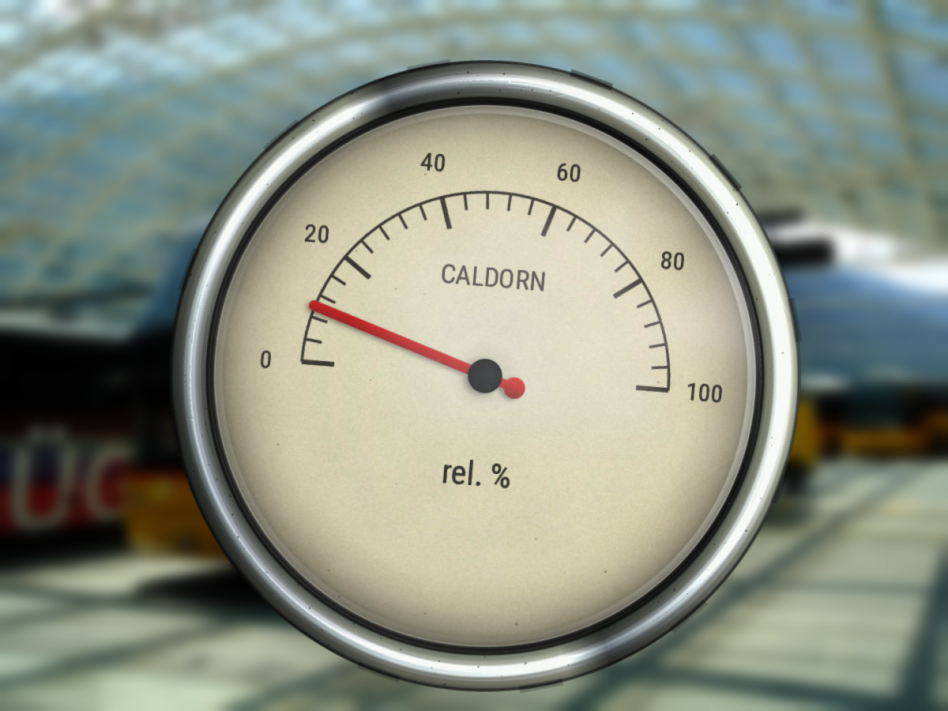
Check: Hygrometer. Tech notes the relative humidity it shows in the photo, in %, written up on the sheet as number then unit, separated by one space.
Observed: 10 %
